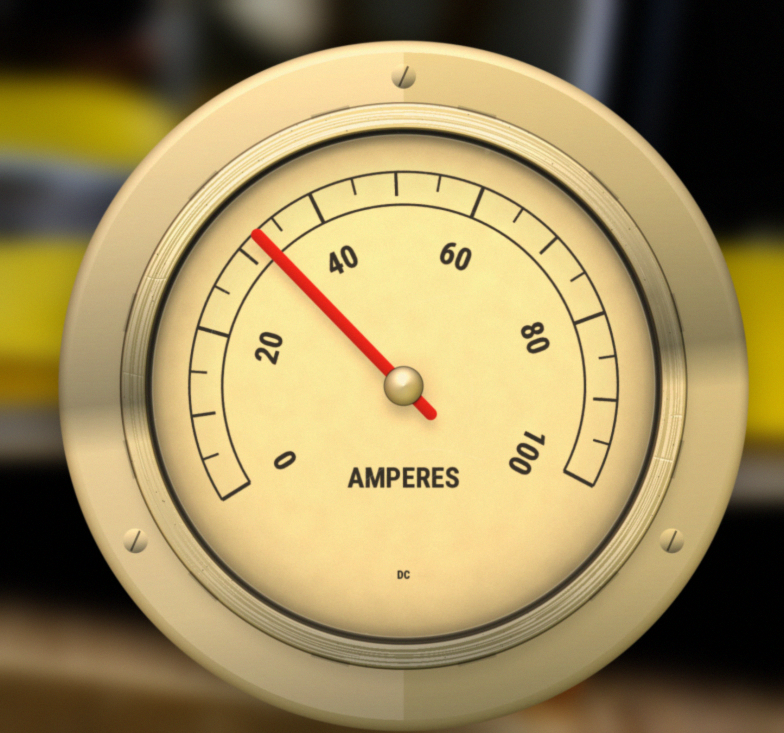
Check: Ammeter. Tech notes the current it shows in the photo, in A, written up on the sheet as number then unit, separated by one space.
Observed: 32.5 A
